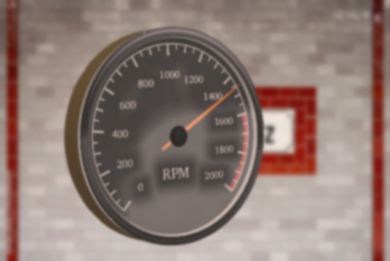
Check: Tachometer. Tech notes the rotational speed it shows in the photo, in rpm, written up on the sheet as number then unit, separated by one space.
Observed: 1450 rpm
